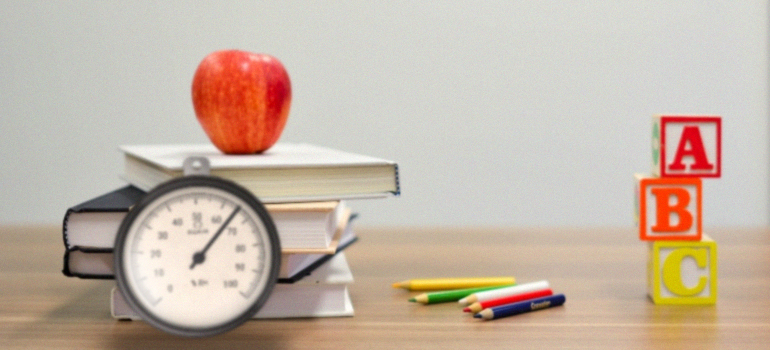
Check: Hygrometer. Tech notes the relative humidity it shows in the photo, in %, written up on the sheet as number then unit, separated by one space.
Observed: 65 %
